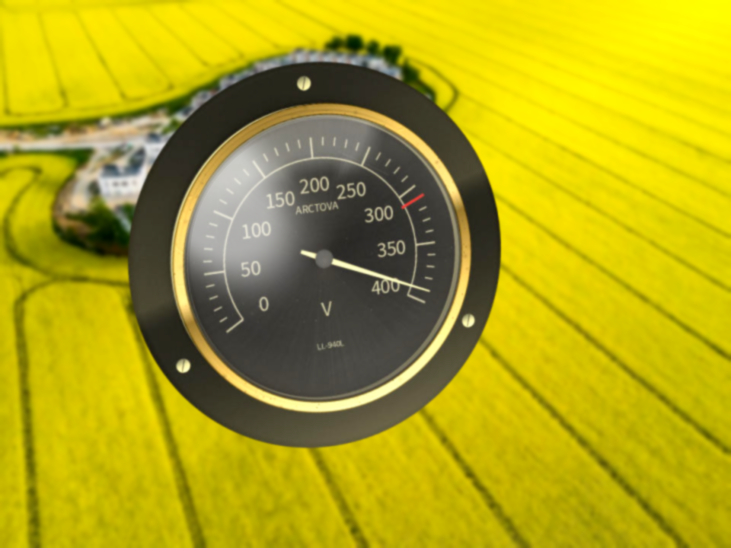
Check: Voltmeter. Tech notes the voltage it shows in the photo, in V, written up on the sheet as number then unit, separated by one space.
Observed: 390 V
